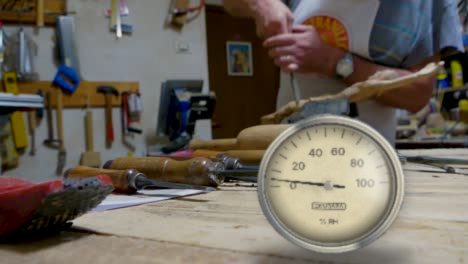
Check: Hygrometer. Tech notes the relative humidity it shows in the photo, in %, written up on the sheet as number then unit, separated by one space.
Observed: 5 %
